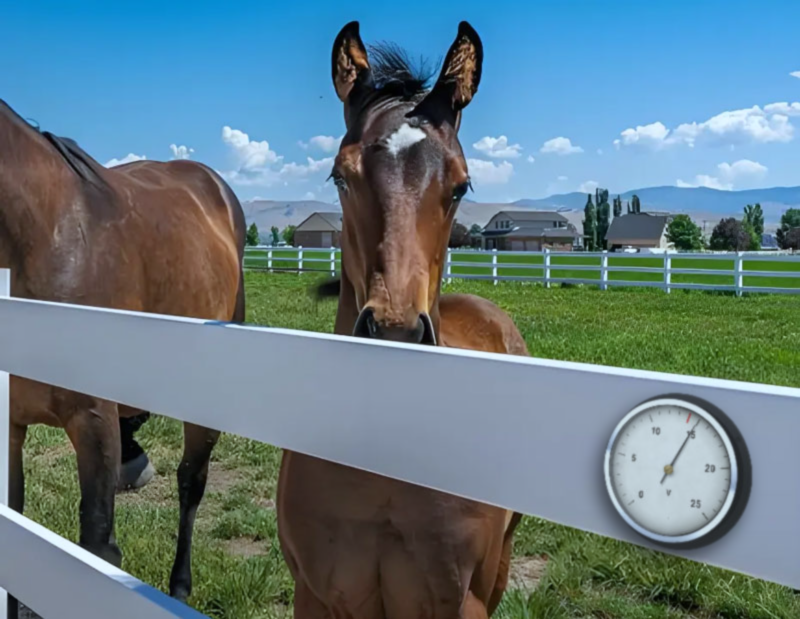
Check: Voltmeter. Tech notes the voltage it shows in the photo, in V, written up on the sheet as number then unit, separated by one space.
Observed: 15 V
